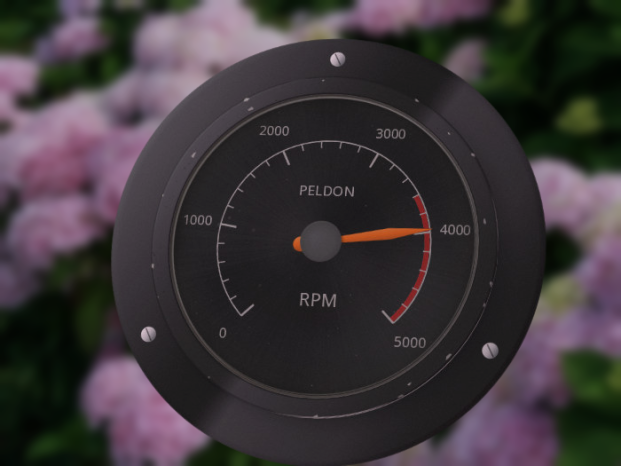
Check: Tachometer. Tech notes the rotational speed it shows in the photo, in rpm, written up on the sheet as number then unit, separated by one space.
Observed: 4000 rpm
